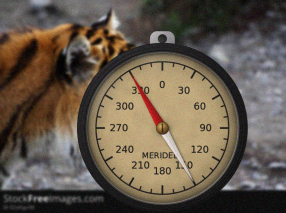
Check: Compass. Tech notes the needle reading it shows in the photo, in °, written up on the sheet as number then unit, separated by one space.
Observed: 330 °
